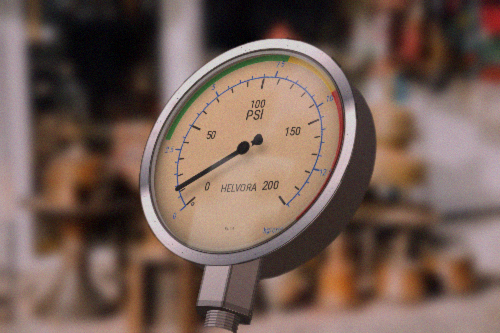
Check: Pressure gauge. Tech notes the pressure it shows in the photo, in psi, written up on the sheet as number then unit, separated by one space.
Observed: 10 psi
